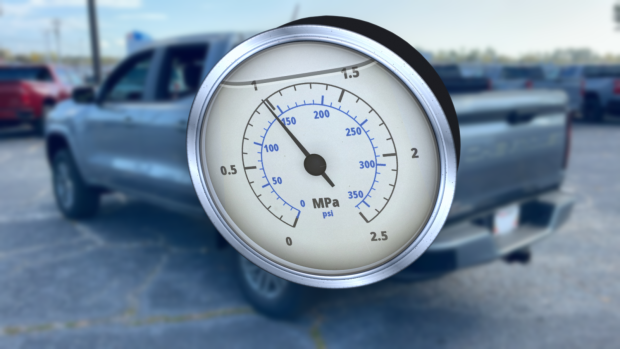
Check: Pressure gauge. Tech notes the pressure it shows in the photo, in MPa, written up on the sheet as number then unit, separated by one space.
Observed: 1 MPa
